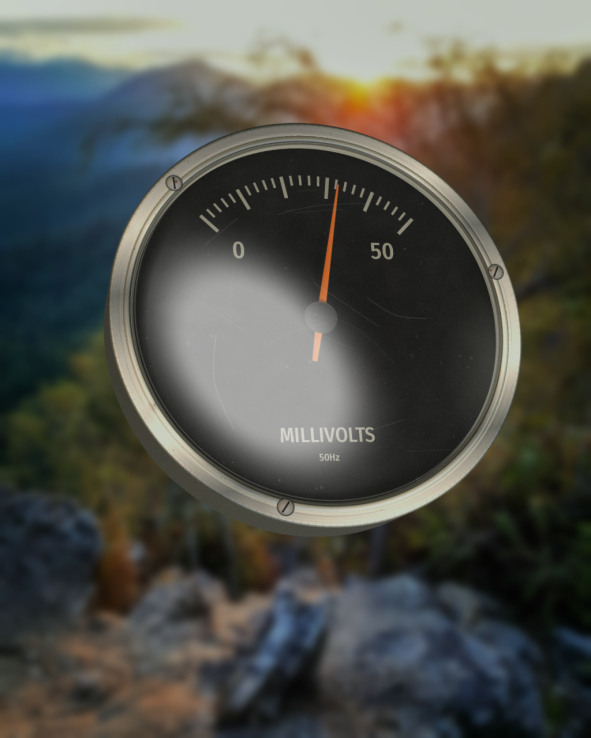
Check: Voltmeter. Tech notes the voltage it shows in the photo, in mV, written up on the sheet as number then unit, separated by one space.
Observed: 32 mV
